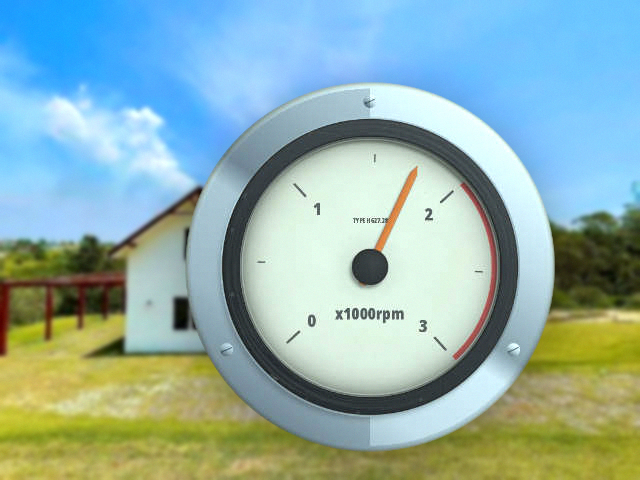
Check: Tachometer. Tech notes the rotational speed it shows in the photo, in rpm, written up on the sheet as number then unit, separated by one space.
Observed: 1750 rpm
